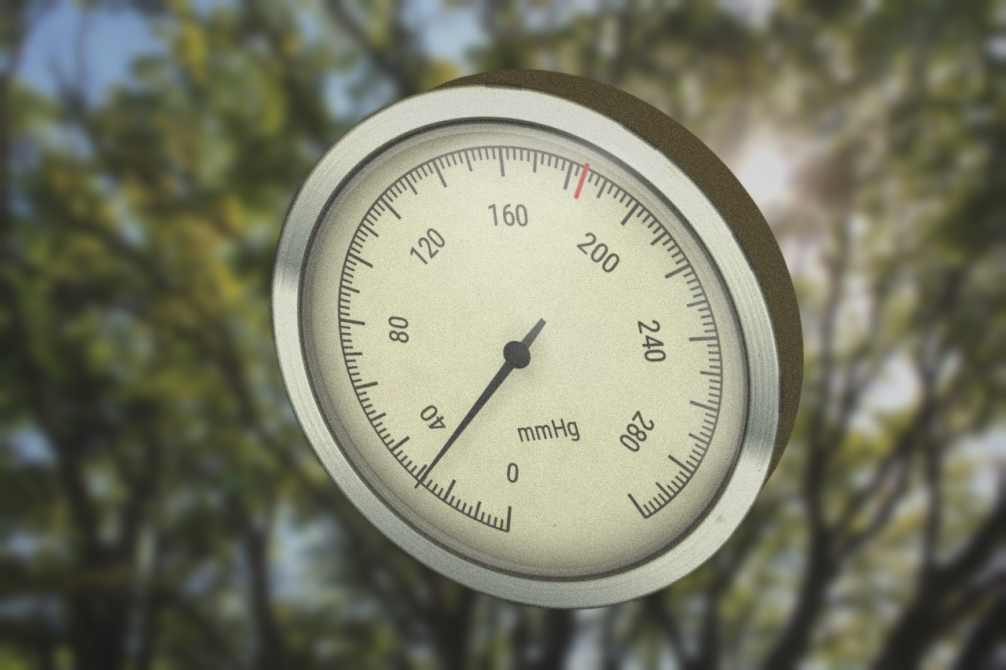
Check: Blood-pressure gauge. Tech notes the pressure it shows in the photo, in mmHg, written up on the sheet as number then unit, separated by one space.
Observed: 28 mmHg
